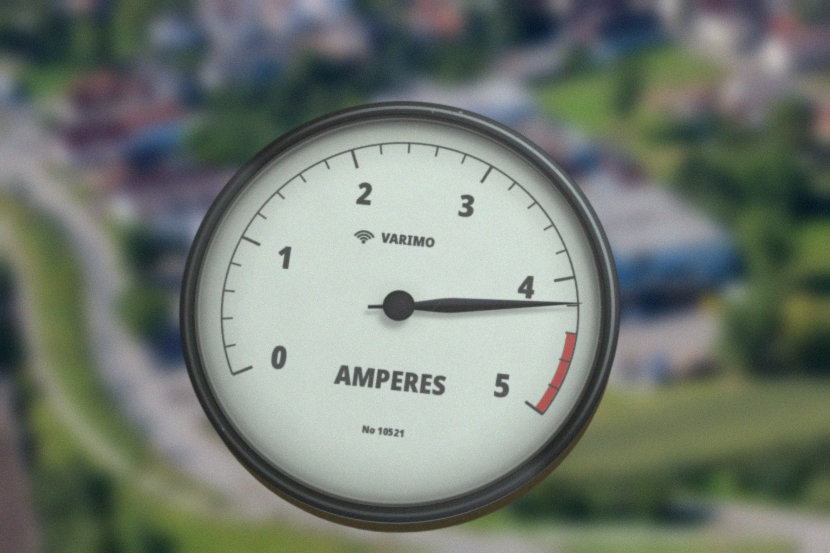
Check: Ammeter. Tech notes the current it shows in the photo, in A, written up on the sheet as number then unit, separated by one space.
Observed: 4.2 A
